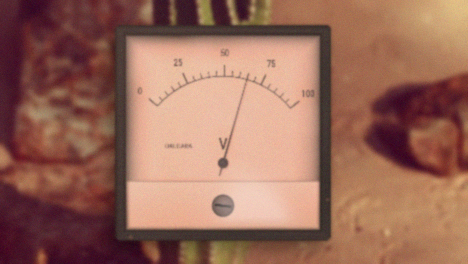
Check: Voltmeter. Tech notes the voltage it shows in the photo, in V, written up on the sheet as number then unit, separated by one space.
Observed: 65 V
